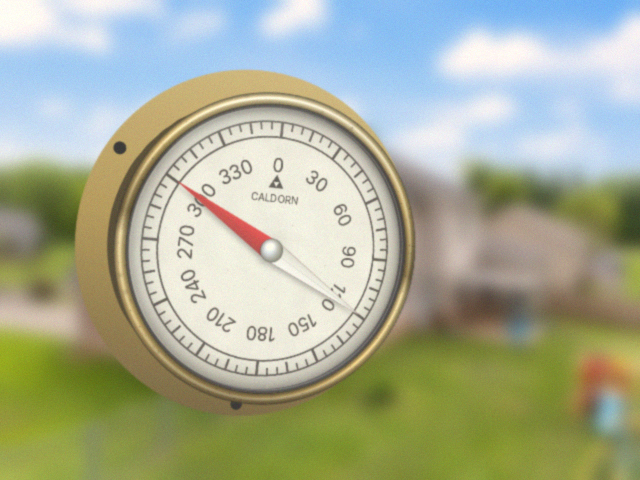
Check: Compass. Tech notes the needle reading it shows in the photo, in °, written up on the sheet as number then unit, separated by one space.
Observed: 300 °
